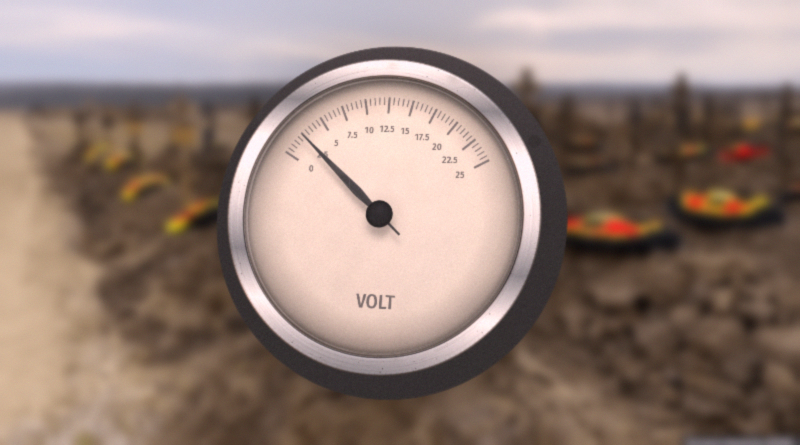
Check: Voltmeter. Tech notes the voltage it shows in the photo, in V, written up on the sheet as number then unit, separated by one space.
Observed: 2.5 V
